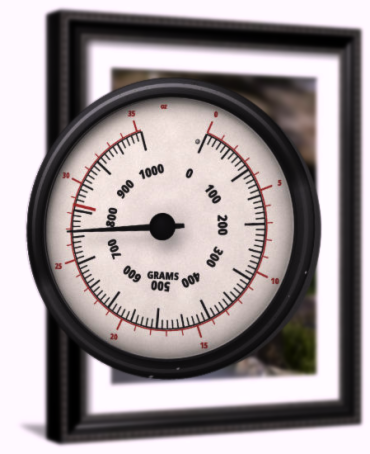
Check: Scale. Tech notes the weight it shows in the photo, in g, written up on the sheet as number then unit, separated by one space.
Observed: 760 g
